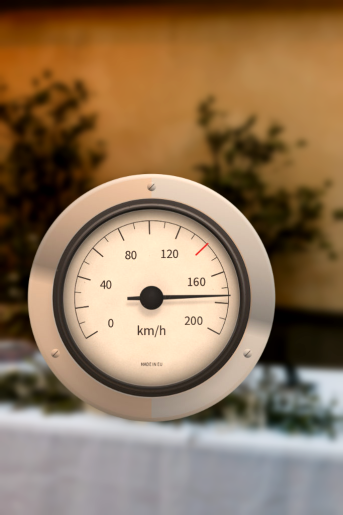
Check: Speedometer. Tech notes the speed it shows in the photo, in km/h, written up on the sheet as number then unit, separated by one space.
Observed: 175 km/h
